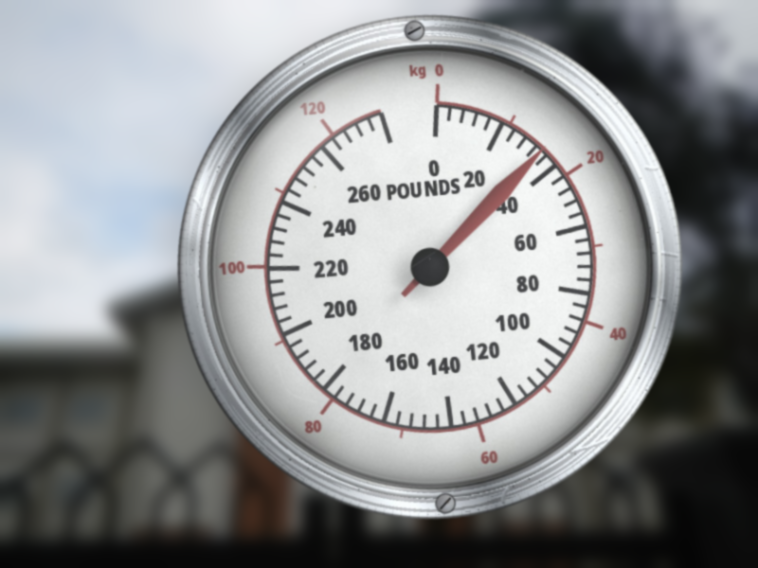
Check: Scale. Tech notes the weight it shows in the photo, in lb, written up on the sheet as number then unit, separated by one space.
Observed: 34 lb
